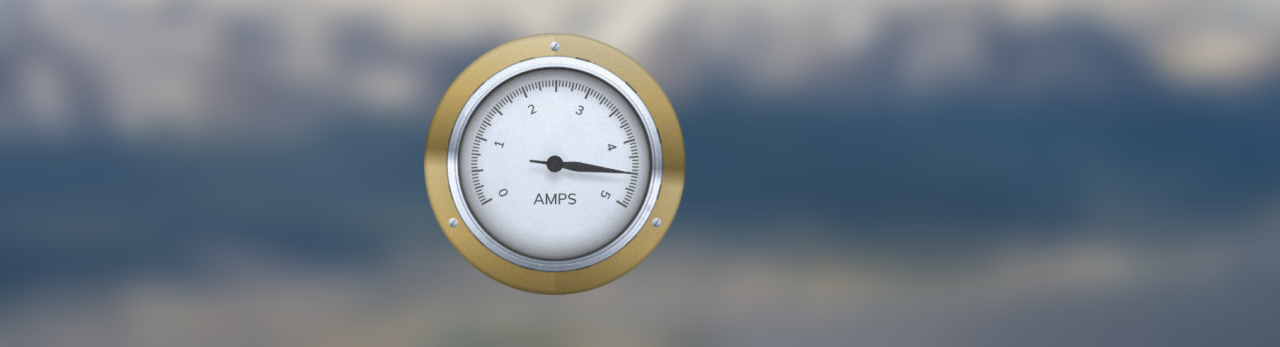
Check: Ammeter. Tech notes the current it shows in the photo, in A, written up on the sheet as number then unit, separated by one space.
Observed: 4.5 A
